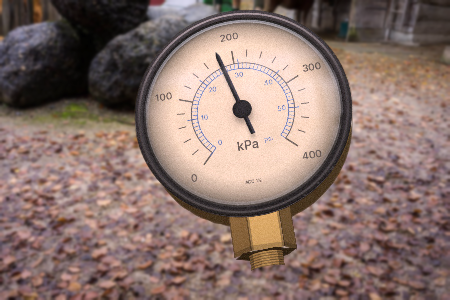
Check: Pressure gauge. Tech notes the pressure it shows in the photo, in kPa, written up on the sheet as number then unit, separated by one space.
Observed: 180 kPa
